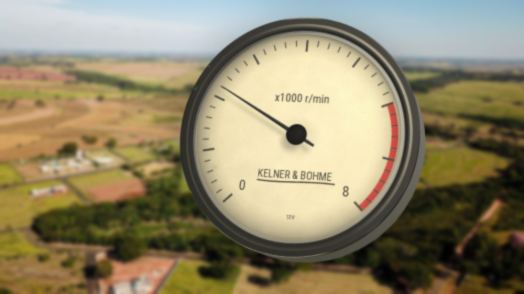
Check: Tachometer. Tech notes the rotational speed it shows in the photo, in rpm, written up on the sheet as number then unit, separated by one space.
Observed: 2200 rpm
